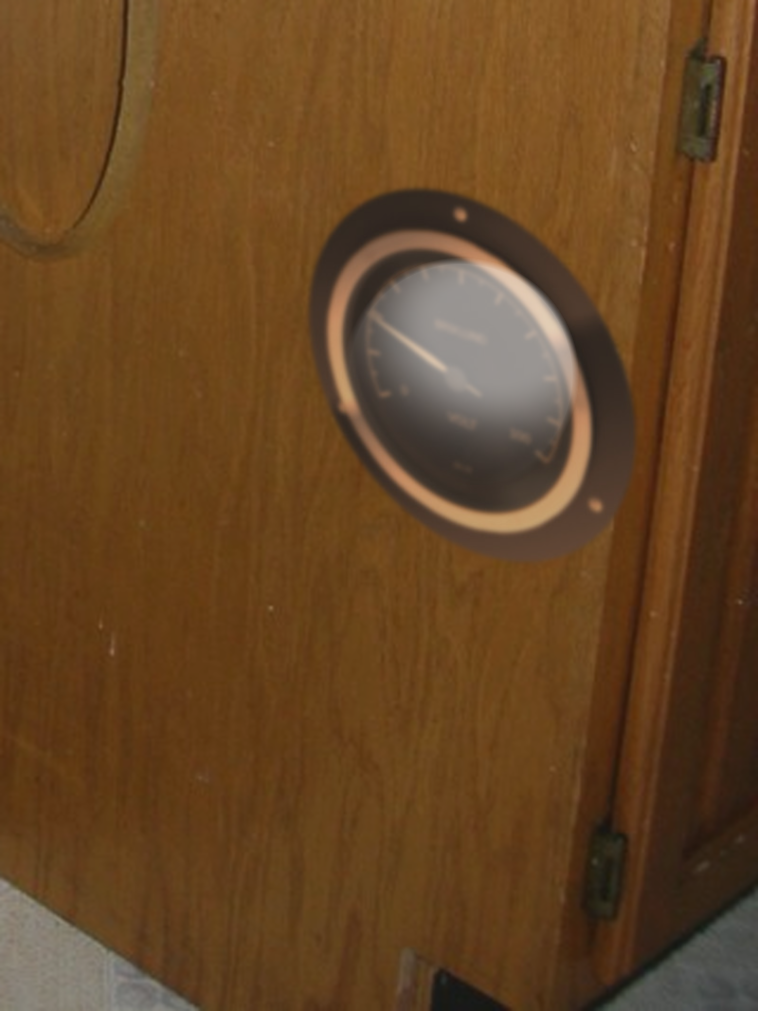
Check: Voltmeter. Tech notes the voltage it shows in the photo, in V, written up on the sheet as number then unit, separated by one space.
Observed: 20 V
